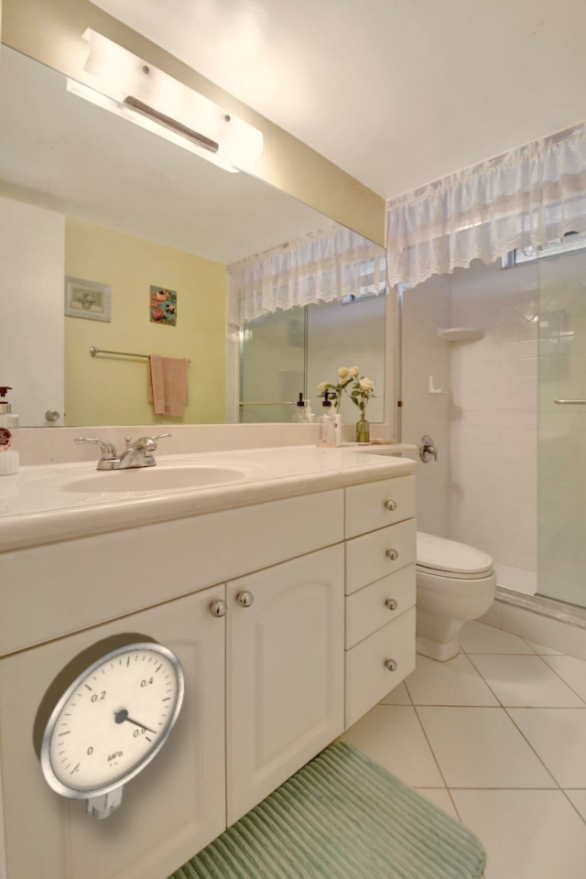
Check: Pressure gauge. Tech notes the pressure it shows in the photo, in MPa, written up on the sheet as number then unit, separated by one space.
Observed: 0.58 MPa
